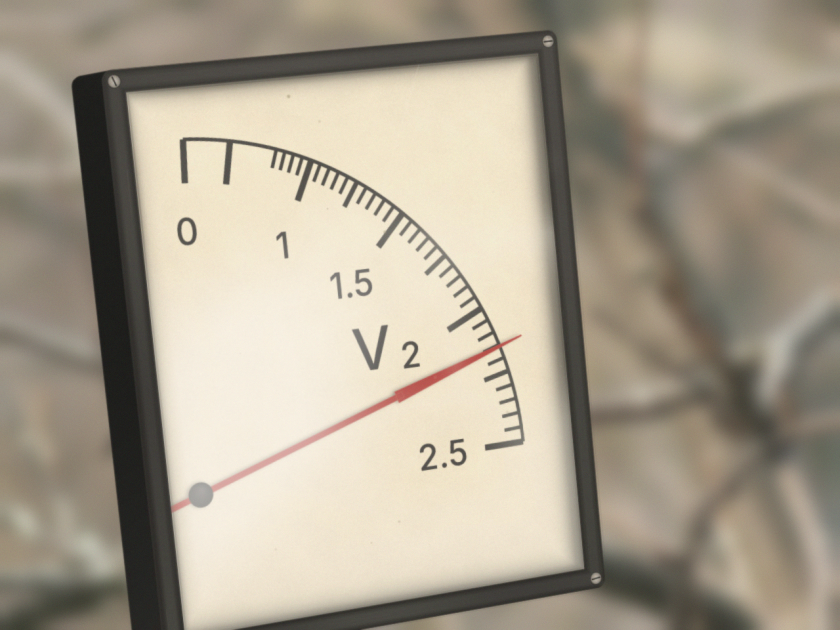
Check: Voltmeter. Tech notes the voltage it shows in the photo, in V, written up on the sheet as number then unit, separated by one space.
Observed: 2.15 V
